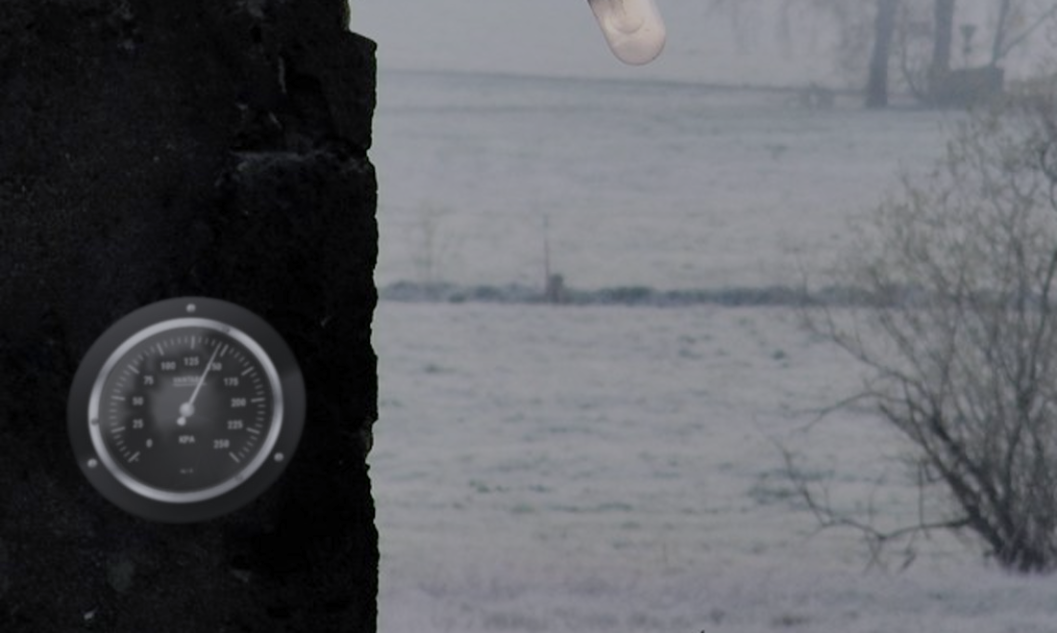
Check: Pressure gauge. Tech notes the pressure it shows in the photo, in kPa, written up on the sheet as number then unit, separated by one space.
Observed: 145 kPa
